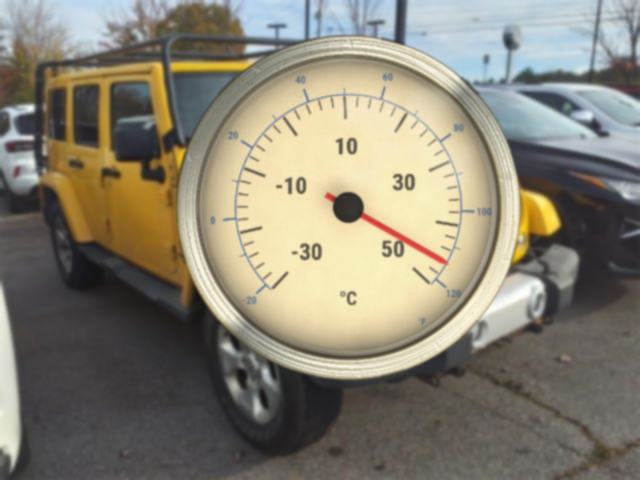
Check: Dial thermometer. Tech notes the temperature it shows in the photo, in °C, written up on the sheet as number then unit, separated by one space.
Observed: 46 °C
